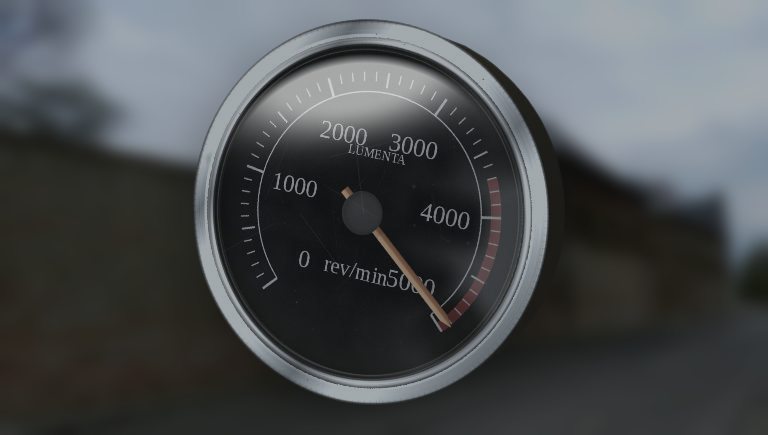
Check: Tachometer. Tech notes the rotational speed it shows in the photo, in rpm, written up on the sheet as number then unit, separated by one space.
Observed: 4900 rpm
